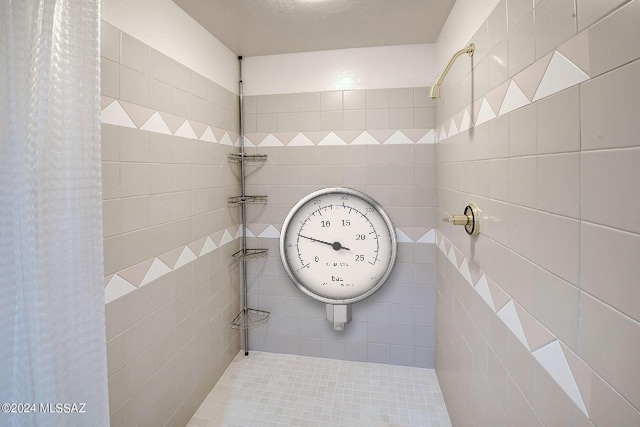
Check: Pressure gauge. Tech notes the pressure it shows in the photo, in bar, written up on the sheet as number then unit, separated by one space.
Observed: 5 bar
